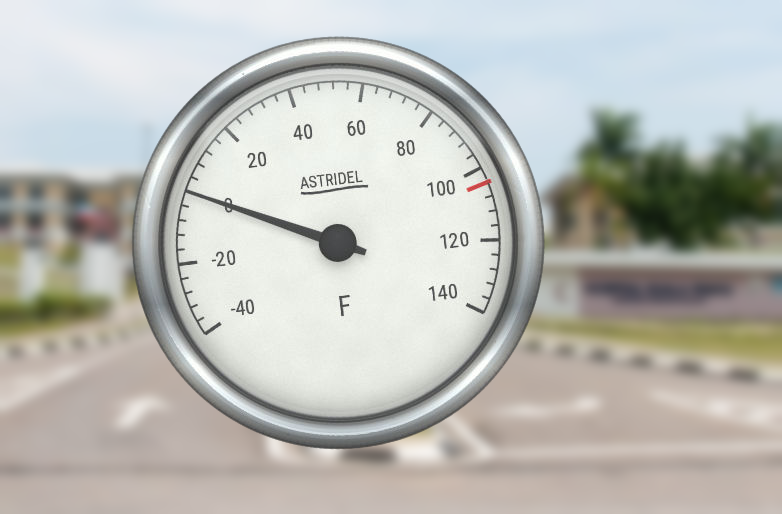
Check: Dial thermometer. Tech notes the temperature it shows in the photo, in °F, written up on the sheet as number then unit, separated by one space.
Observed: 0 °F
